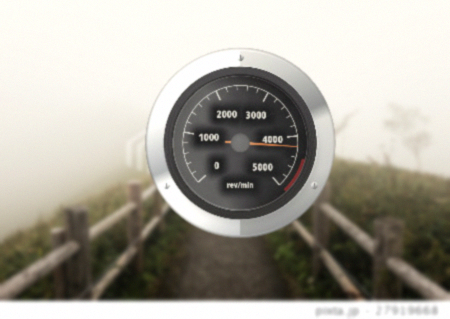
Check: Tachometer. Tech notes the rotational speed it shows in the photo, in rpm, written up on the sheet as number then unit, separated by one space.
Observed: 4200 rpm
